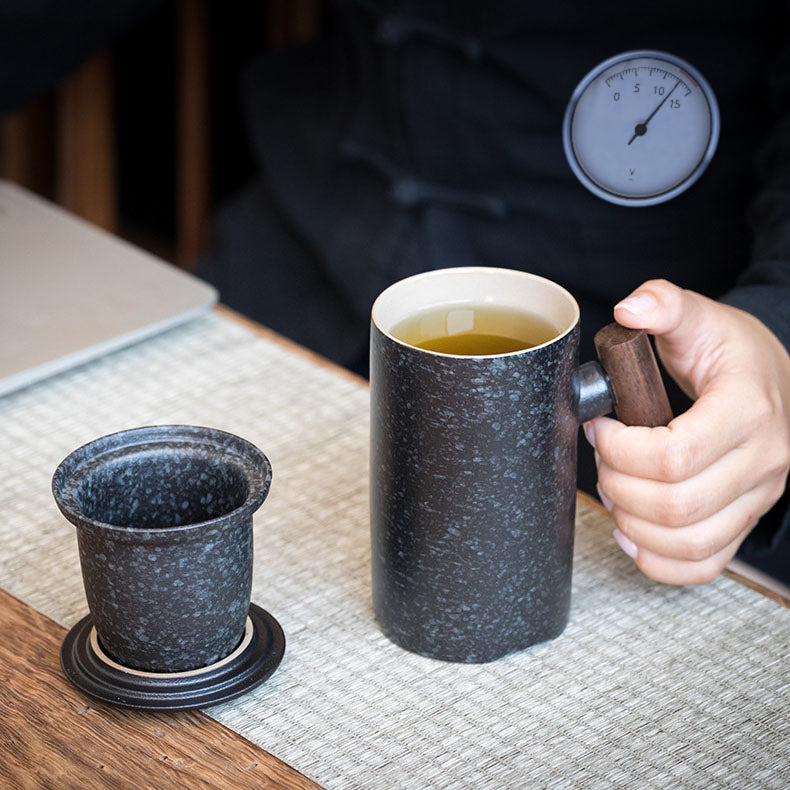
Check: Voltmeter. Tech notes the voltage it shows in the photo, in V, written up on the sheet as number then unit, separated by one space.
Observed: 12.5 V
